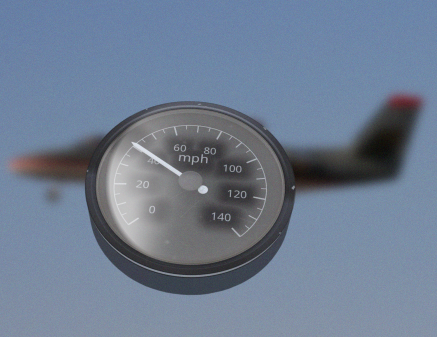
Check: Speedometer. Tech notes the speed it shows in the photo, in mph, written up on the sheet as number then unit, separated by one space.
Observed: 40 mph
